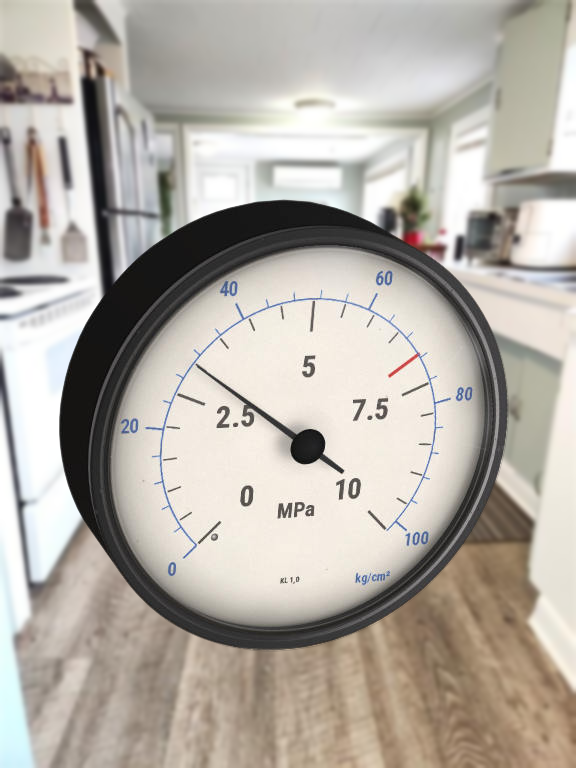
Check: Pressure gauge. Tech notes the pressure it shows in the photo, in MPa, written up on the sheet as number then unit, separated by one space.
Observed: 3 MPa
